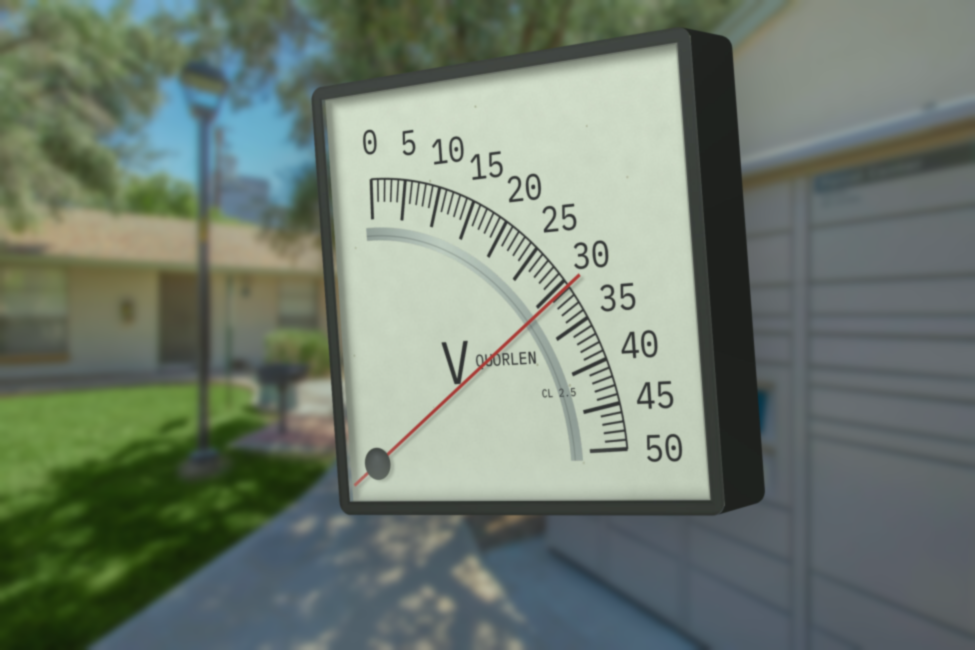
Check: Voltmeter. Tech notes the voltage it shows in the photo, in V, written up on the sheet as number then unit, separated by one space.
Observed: 31 V
